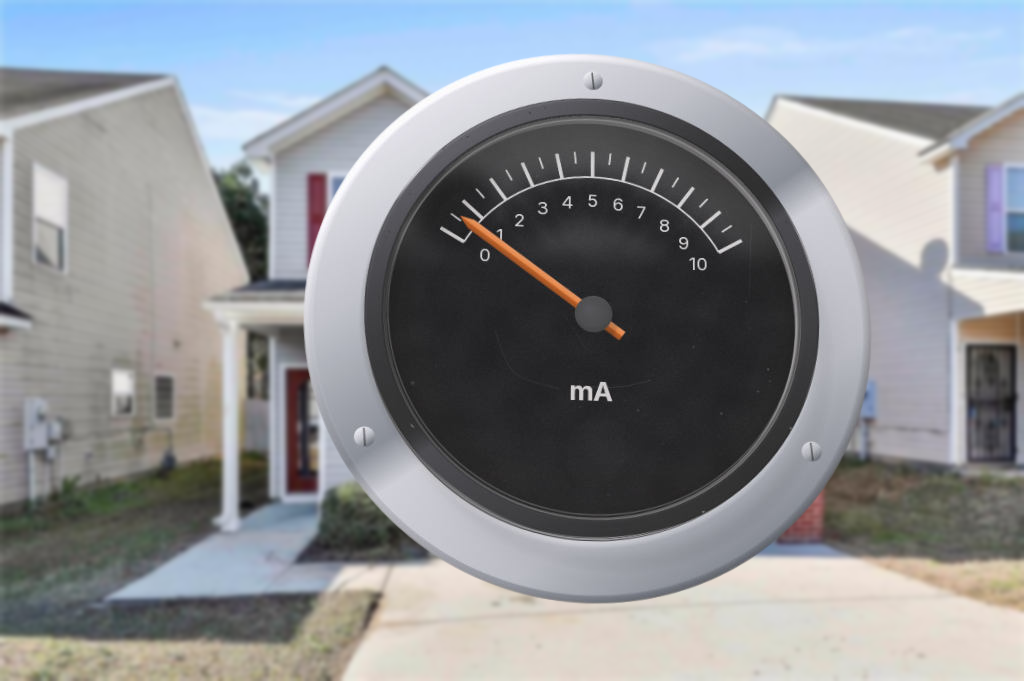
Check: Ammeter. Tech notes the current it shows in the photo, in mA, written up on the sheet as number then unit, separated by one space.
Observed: 0.5 mA
